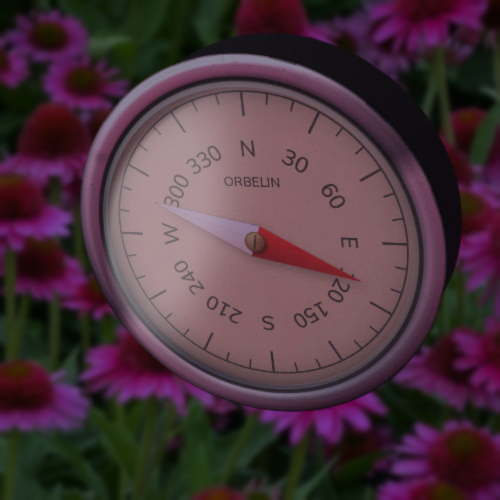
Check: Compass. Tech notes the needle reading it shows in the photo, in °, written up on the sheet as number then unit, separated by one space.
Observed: 110 °
